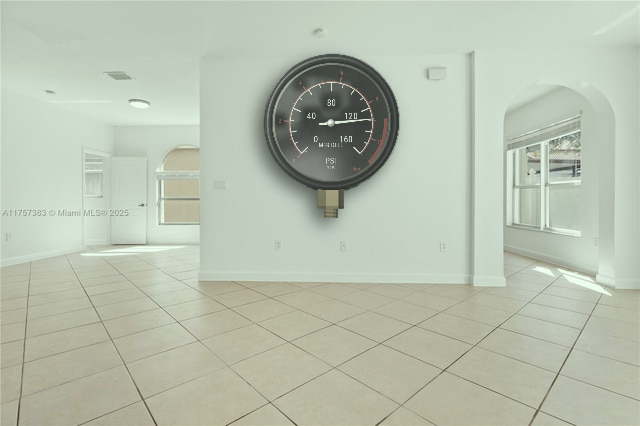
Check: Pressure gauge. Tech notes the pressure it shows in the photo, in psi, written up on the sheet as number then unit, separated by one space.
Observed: 130 psi
